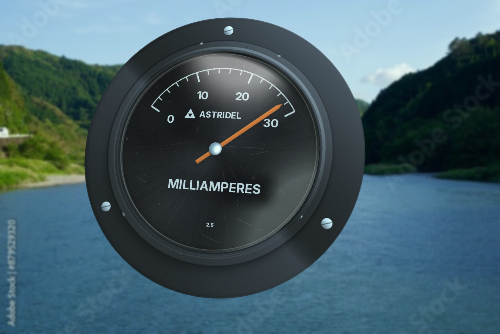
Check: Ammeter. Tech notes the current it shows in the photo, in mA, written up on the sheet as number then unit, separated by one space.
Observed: 28 mA
